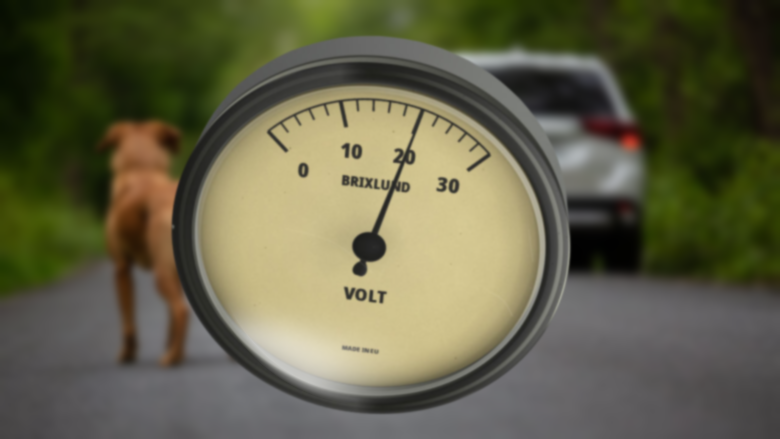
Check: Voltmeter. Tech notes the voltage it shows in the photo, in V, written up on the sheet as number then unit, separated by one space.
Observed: 20 V
